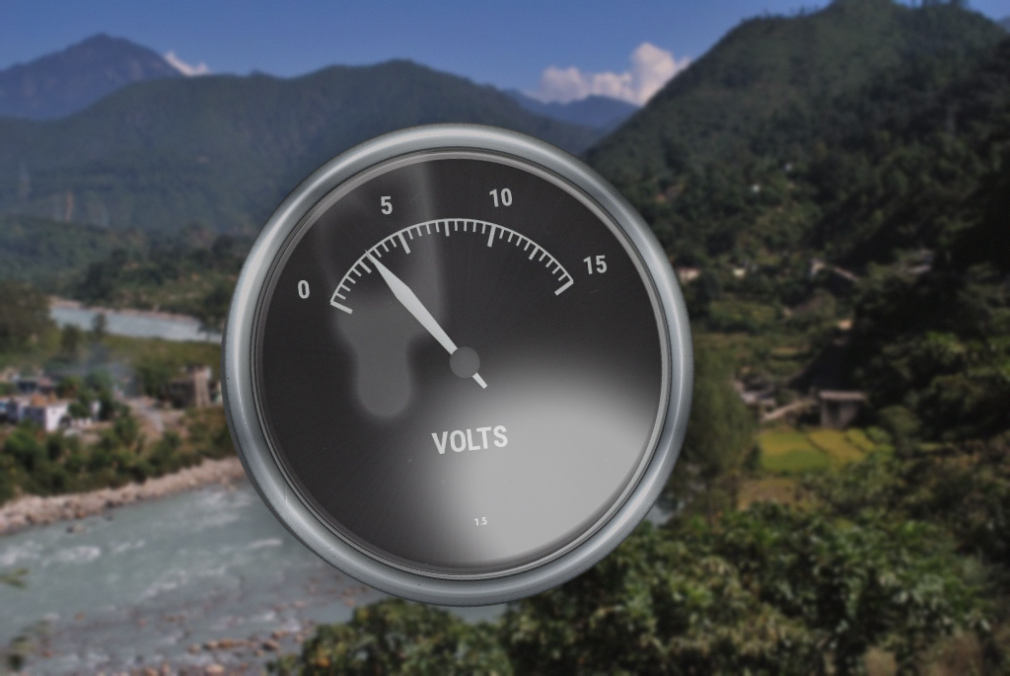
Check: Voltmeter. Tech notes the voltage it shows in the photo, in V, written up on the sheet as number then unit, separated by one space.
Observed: 3 V
